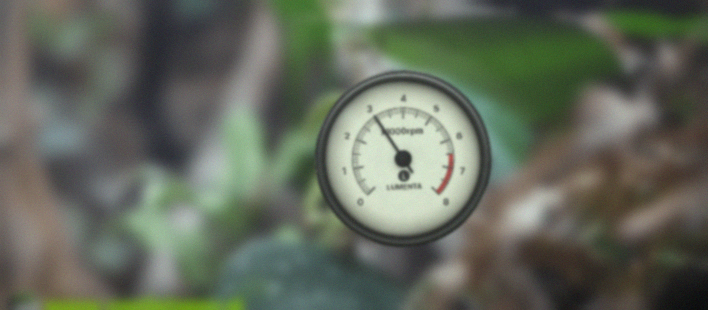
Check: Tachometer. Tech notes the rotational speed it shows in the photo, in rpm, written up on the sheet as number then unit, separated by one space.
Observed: 3000 rpm
